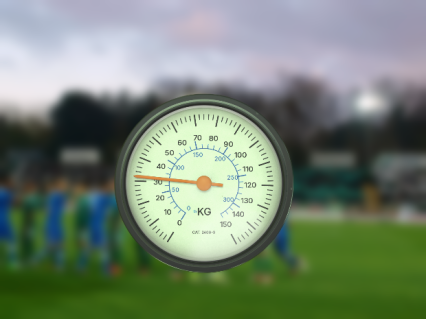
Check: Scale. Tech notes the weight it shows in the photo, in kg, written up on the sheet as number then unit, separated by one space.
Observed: 32 kg
